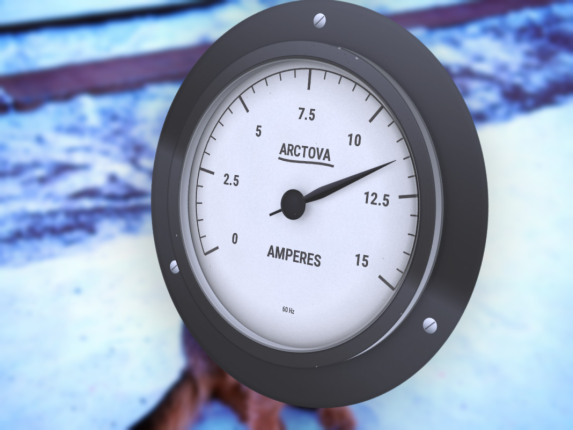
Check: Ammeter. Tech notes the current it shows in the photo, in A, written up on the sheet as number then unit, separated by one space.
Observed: 11.5 A
